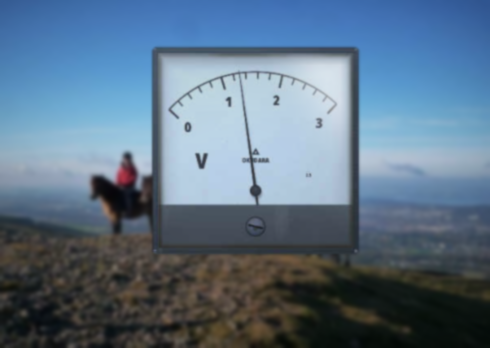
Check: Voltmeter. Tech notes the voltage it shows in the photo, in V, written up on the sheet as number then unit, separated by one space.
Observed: 1.3 V
